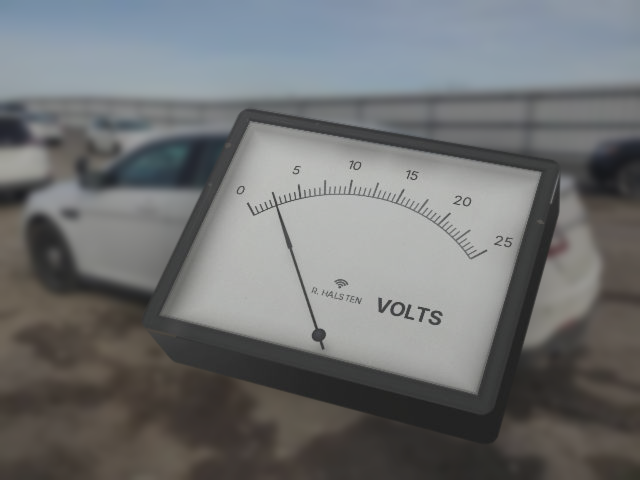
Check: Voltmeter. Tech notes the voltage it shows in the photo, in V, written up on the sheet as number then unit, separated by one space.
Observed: 2.5 V
